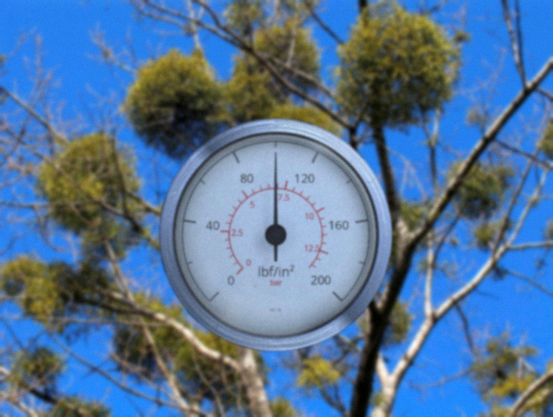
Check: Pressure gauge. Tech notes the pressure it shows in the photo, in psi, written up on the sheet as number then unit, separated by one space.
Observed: 100 psi
